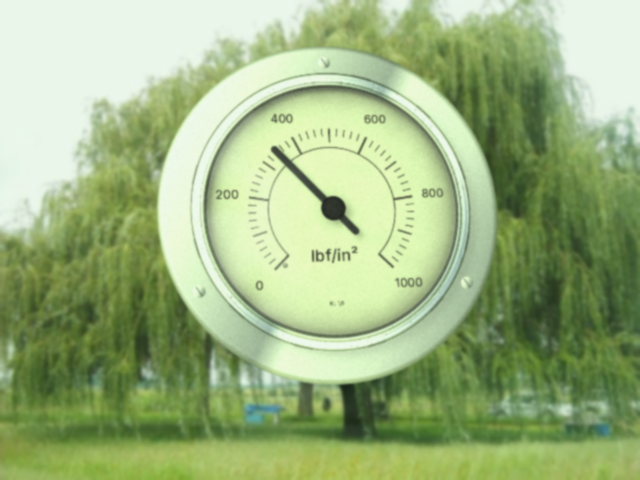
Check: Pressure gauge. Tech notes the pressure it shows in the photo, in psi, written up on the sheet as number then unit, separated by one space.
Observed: 340 psi
